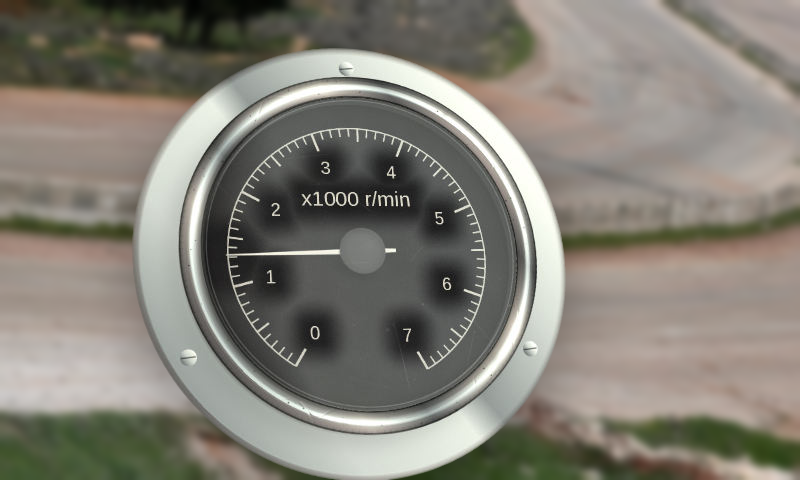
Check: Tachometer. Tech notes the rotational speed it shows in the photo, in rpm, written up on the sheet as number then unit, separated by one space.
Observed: 1300 rpm
